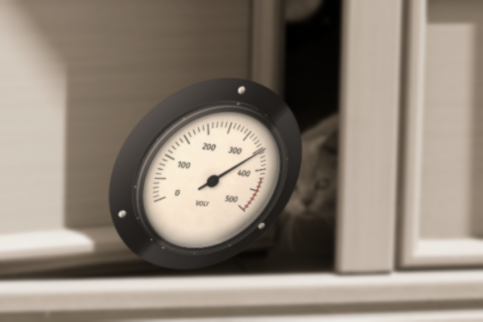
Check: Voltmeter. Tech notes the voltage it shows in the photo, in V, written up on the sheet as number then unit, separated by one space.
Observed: 350 V
